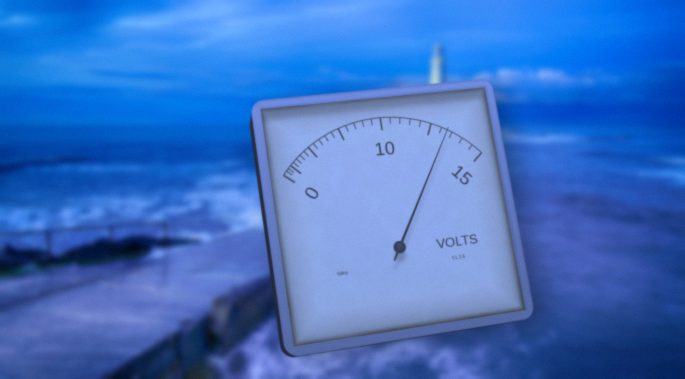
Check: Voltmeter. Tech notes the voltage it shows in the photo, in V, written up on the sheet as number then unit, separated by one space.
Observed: 13.25 V
